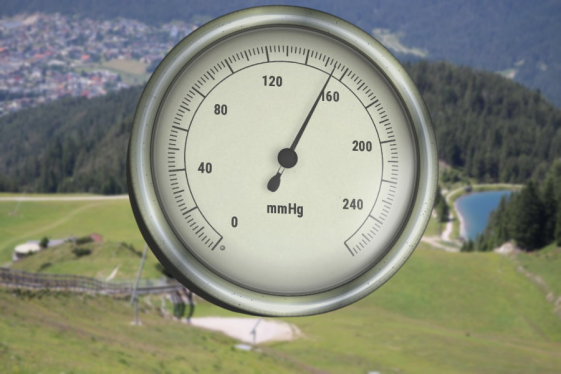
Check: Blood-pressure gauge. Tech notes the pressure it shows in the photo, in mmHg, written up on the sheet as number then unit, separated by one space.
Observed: 154 mmHg
